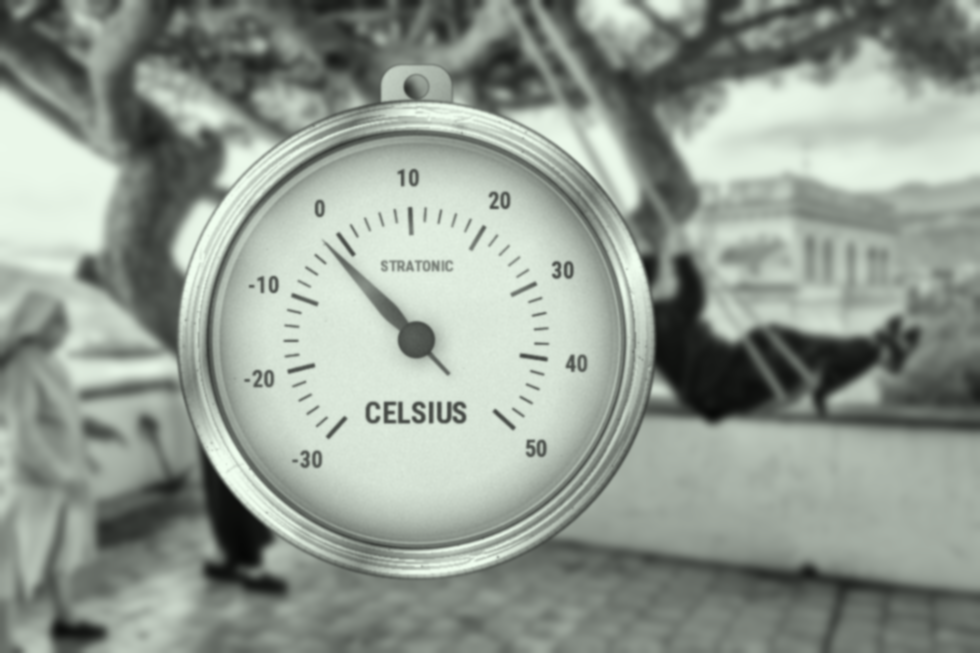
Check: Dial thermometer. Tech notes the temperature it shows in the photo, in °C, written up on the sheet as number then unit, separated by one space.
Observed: -2 °C
